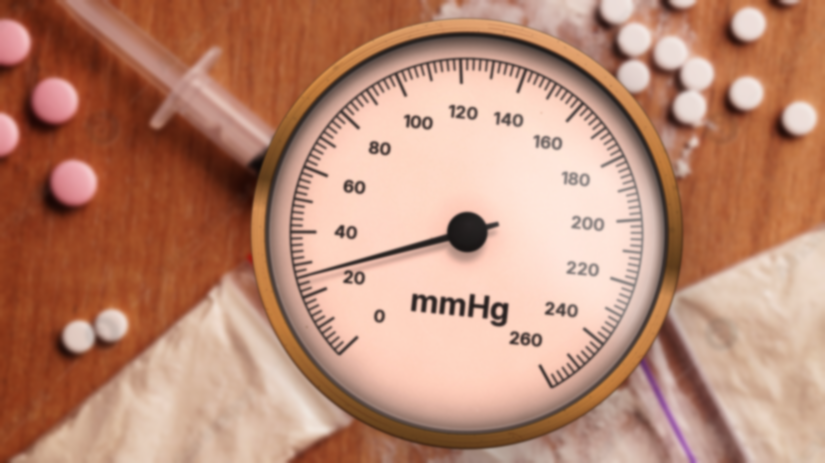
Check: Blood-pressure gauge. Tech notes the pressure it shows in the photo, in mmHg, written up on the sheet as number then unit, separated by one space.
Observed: 26 mmHg
